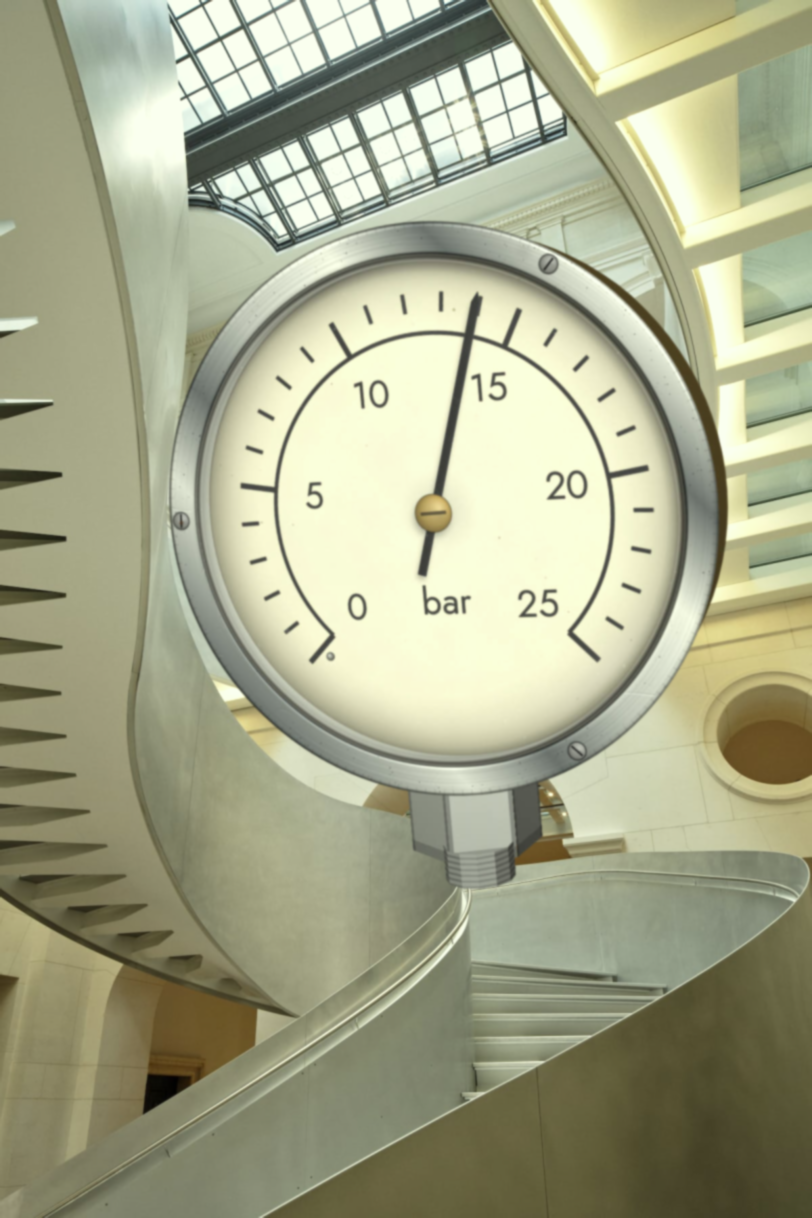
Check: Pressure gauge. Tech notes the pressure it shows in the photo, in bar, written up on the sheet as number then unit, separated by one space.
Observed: 14 bar
